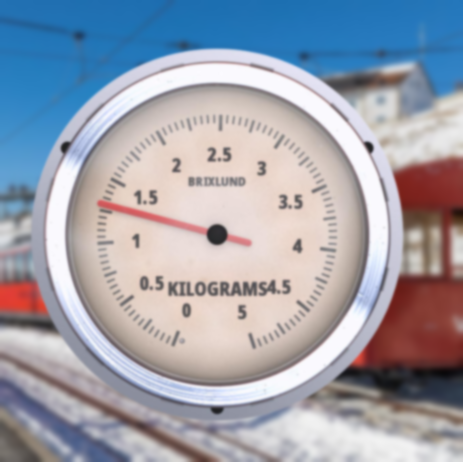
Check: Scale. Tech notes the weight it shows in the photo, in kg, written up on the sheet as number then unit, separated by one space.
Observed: 1.3 kg
